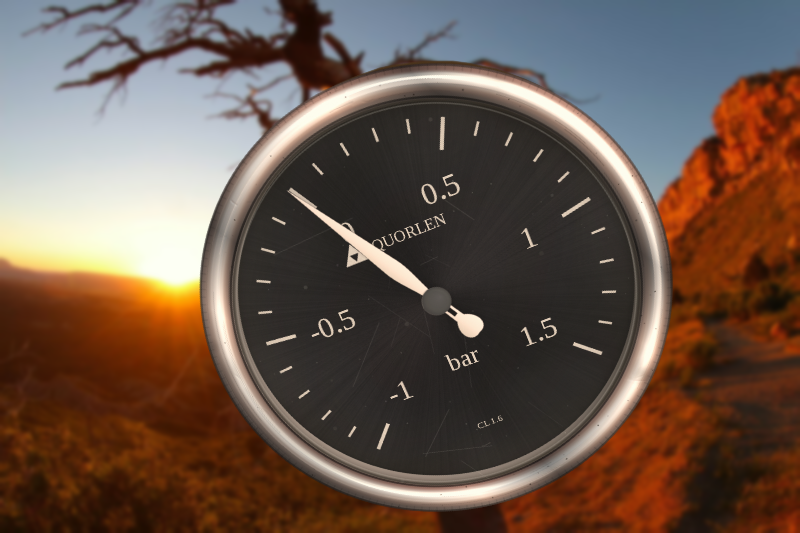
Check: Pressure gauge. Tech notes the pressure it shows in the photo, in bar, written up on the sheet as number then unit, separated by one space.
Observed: 0 bar
